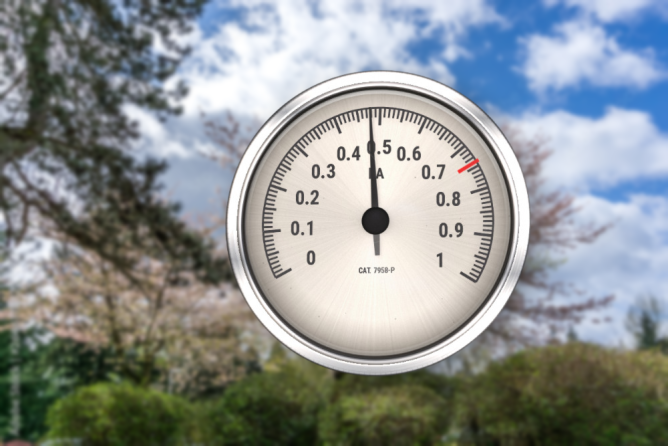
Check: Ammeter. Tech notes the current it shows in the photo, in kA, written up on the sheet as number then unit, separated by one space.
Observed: 0.48 kA
